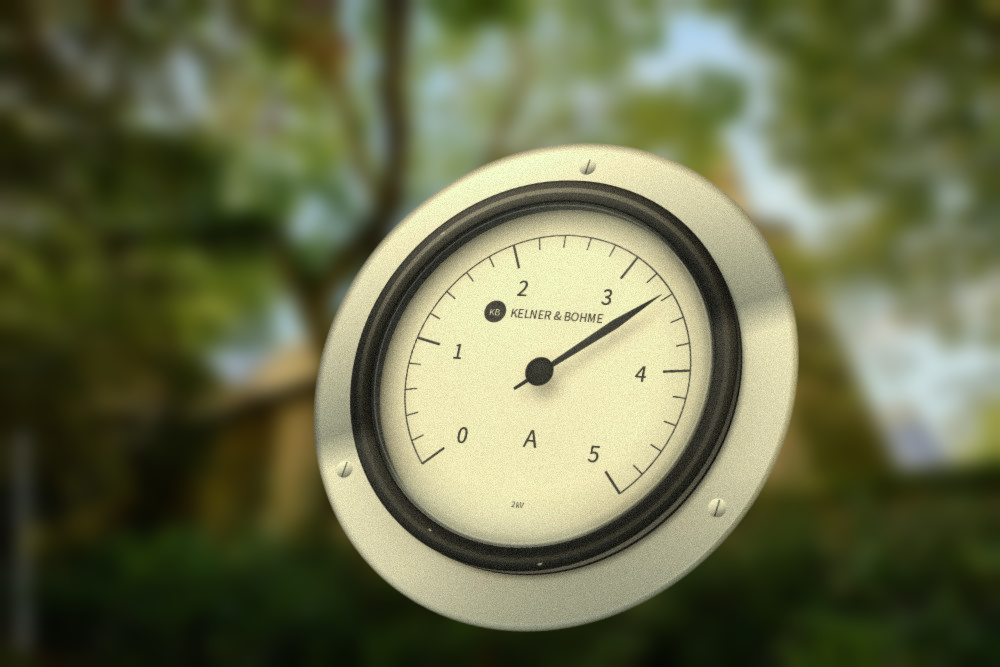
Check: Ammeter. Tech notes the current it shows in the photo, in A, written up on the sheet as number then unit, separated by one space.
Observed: 3.4 A
